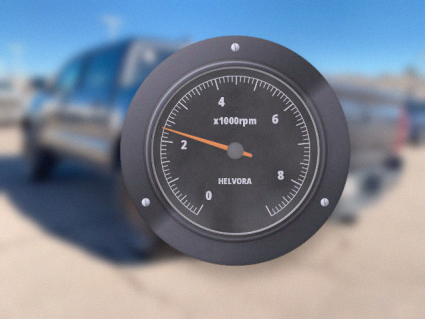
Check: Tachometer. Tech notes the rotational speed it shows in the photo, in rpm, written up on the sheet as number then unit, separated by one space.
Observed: 2300 rpm
